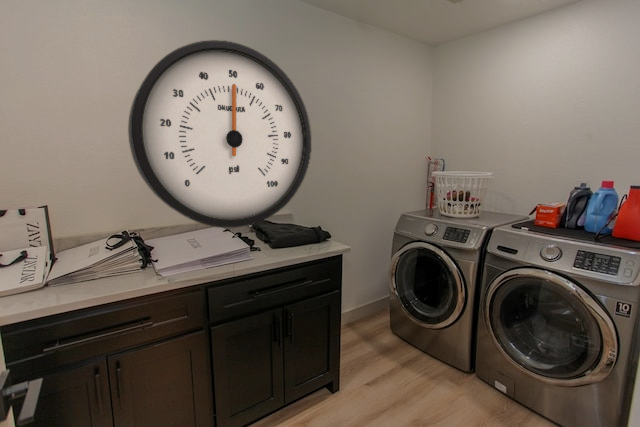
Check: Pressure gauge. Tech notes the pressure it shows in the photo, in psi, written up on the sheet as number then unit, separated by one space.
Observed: 50 psi
